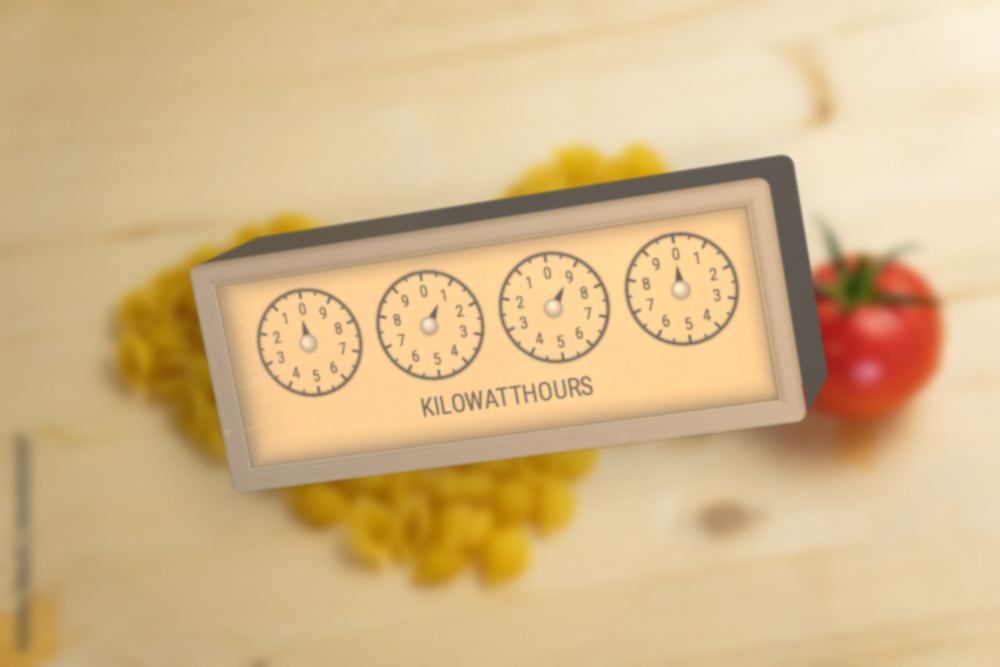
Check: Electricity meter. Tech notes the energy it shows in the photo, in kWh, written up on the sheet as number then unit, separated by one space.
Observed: 90 kWh
